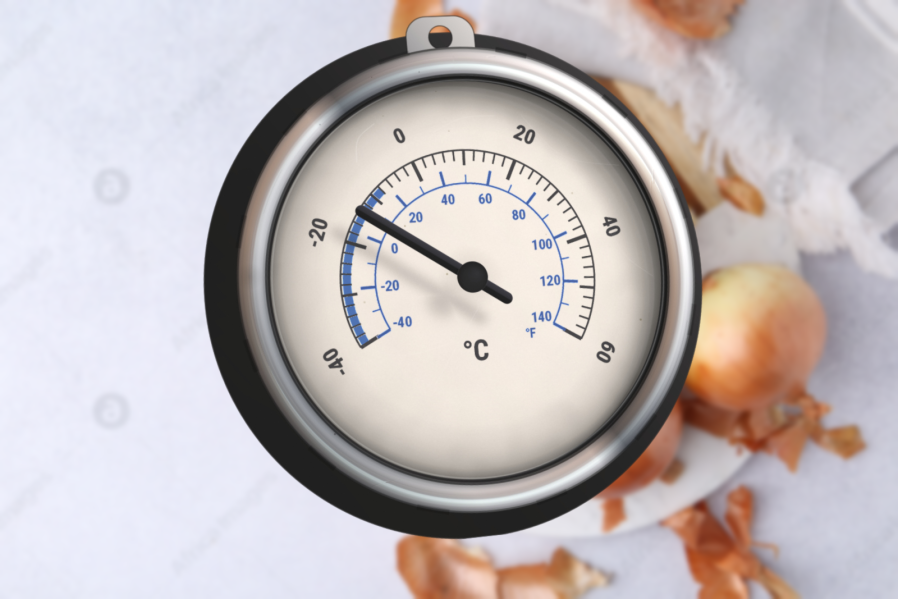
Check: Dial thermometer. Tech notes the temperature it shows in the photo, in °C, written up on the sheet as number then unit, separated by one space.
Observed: -14 °C
